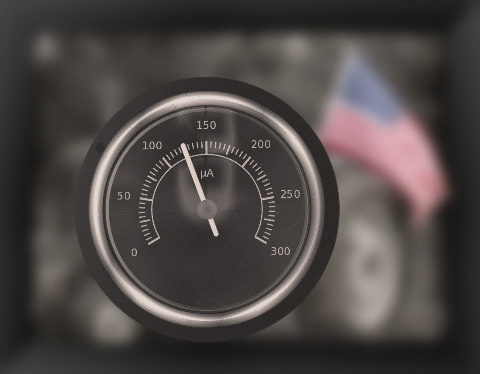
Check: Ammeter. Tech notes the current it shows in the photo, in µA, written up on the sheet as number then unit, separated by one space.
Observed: 125 µA
